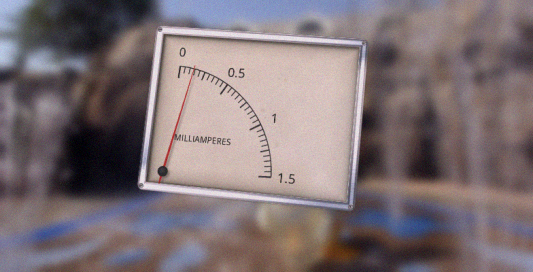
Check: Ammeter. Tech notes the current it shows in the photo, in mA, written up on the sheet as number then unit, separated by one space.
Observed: 0.15 mA
